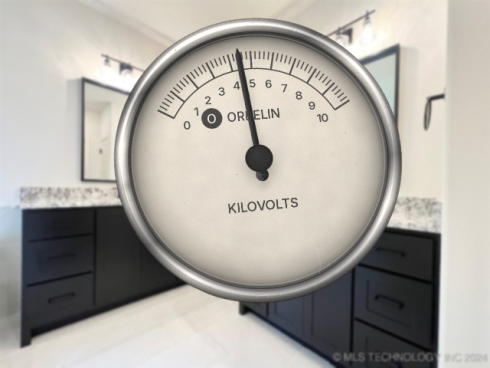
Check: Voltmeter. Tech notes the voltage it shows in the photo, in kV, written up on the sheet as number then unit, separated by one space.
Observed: 4.4 kV
